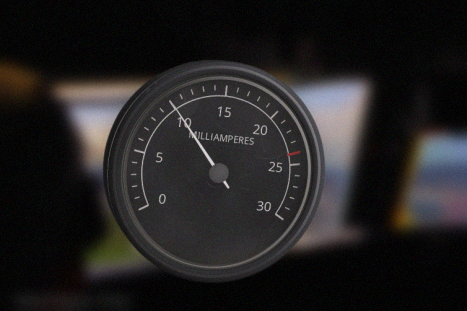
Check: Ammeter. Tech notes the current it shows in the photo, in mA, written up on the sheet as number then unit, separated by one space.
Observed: 10 mA
